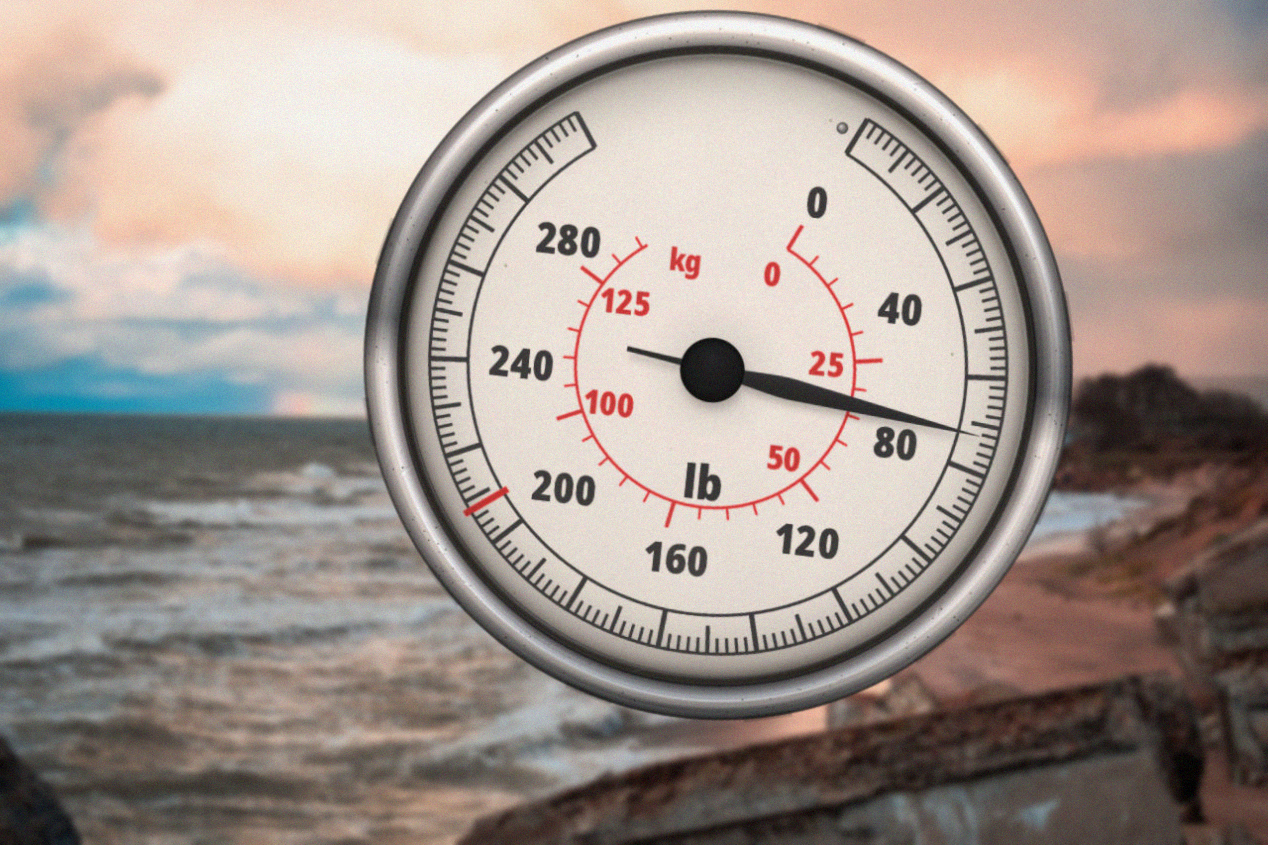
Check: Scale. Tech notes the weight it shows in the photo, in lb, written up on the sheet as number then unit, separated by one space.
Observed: 72 lb
